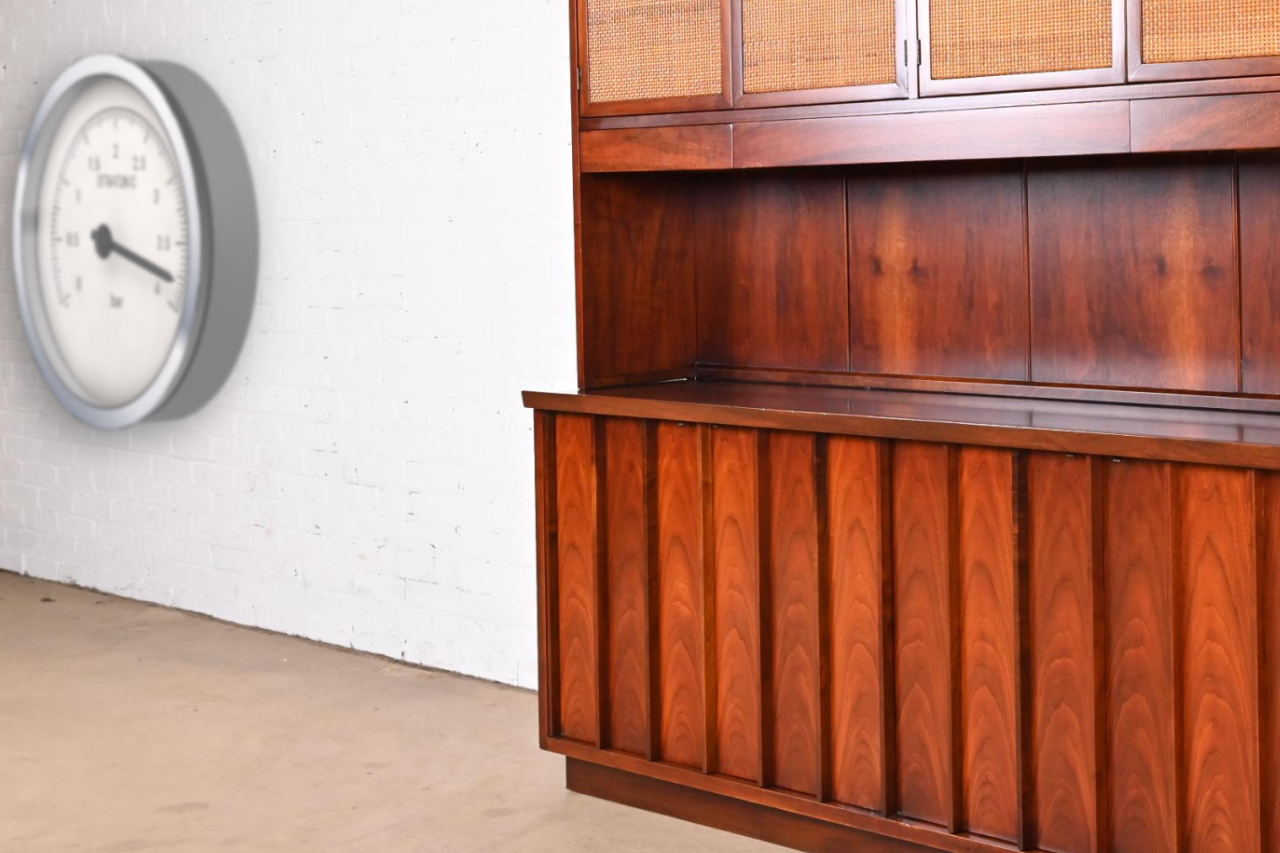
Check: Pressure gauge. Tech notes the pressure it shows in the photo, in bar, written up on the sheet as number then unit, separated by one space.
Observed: 3.75 bar
